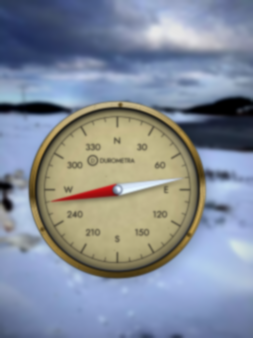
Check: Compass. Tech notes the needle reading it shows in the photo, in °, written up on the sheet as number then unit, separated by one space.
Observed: 260 °
